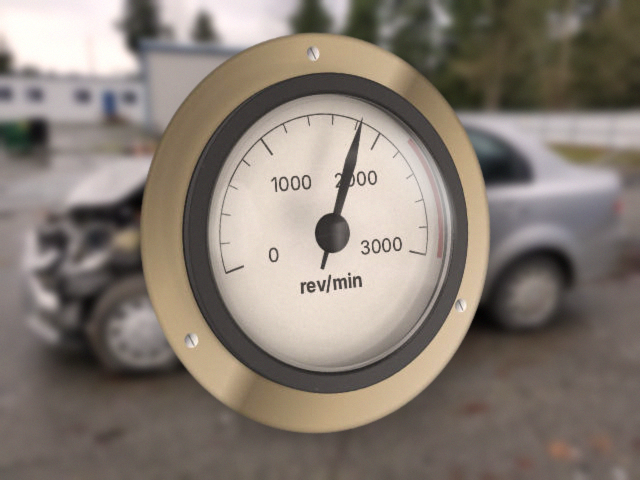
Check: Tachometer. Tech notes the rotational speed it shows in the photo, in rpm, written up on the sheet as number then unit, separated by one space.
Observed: 1800 rpm
